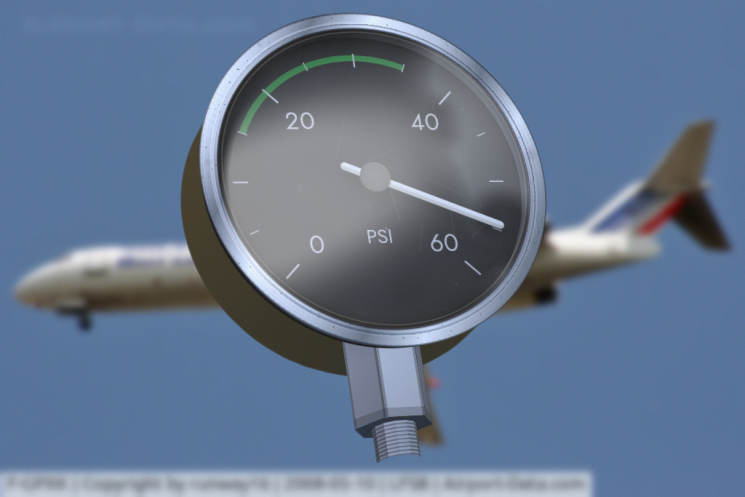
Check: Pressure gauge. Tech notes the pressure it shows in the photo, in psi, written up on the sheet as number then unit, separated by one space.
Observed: 55 psi
